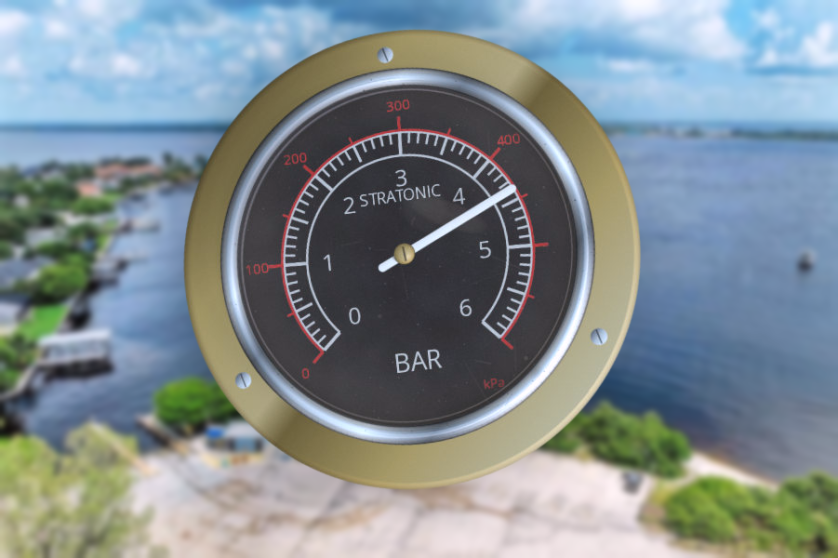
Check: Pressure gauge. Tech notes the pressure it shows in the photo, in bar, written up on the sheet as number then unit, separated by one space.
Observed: 4.4 bar
